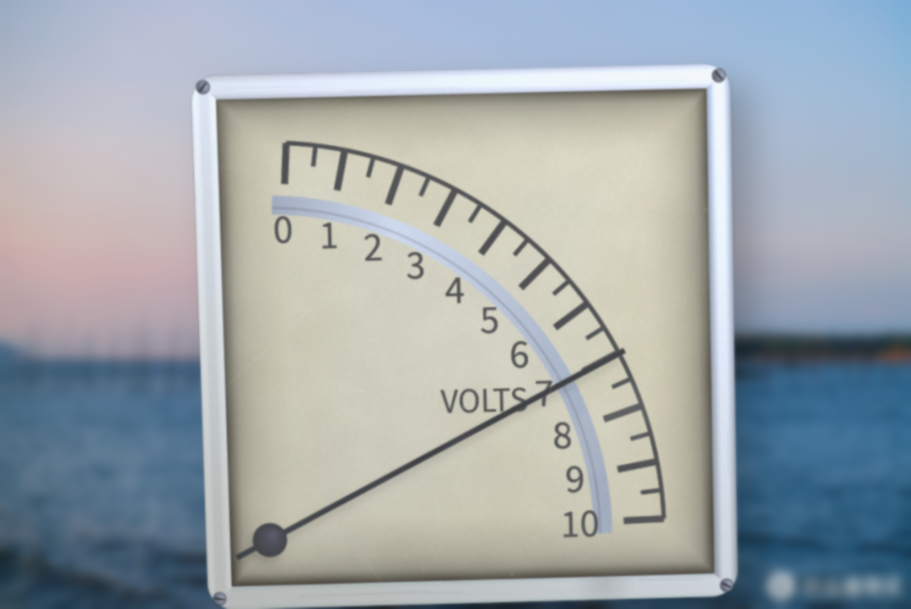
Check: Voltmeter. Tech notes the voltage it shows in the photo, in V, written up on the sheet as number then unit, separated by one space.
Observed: 7 V
